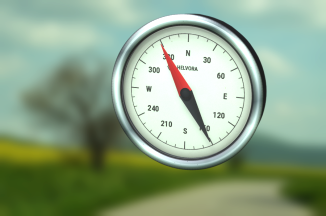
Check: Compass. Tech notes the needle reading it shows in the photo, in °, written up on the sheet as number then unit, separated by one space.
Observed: 330 °
